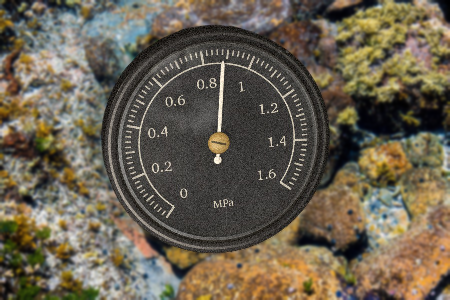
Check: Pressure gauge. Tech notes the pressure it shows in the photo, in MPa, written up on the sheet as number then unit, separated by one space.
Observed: 0.88 MPa
